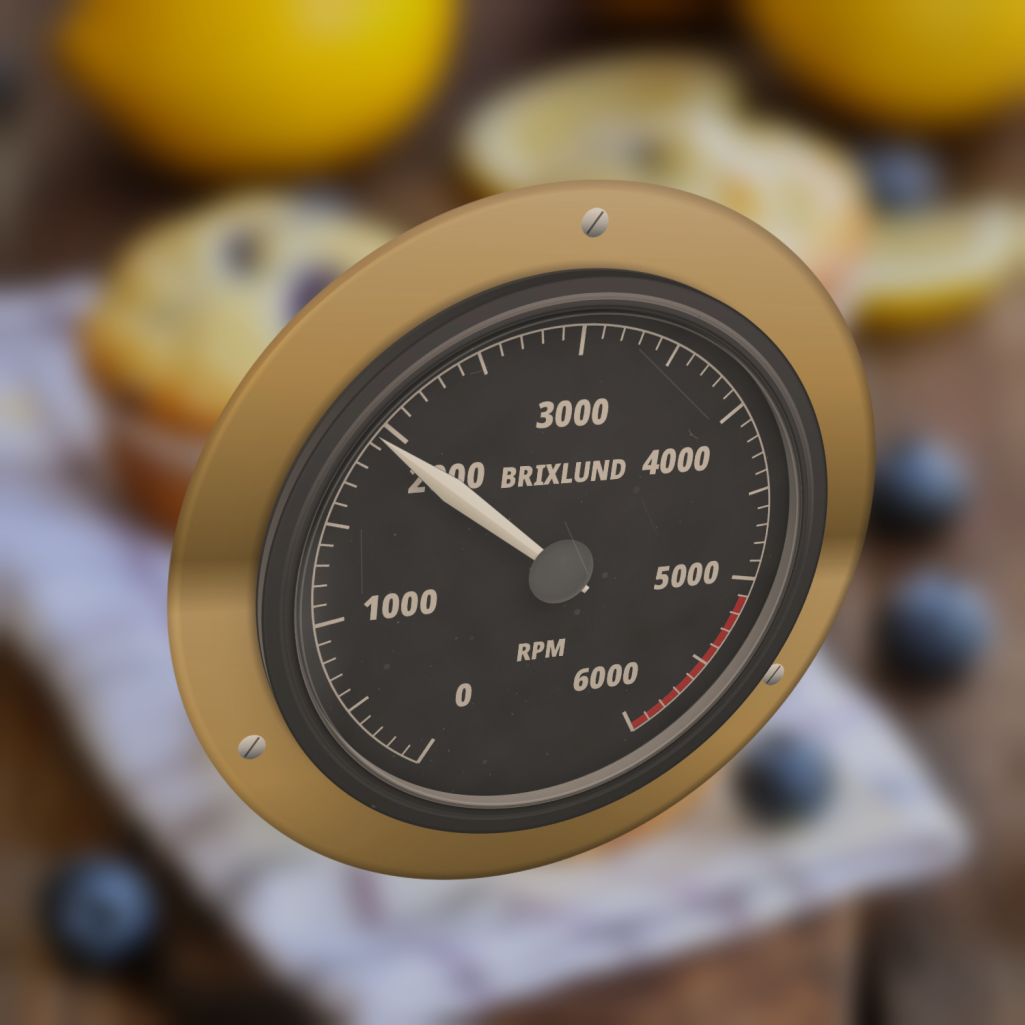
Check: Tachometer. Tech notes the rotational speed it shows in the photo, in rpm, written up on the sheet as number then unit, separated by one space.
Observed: 1950 rpm
